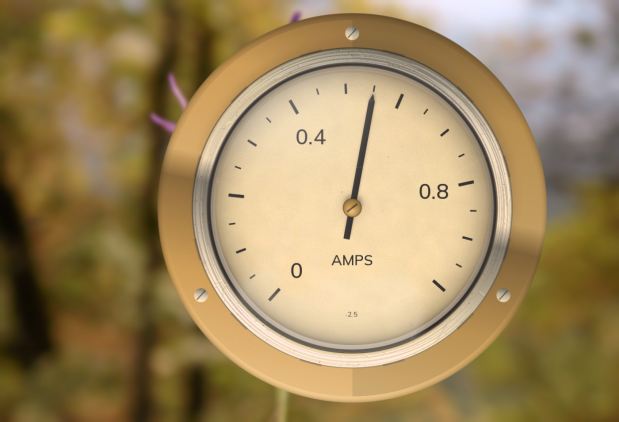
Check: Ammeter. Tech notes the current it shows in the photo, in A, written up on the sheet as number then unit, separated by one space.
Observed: 0.55 A
